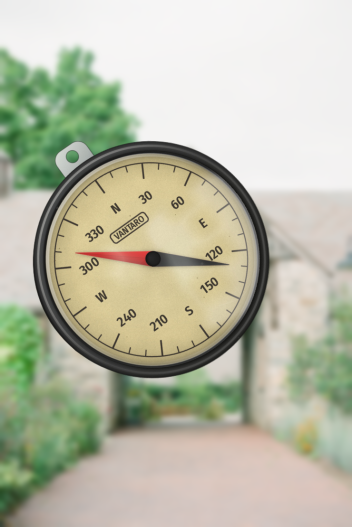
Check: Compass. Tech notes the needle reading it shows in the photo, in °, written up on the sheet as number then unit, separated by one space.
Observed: 310 °
